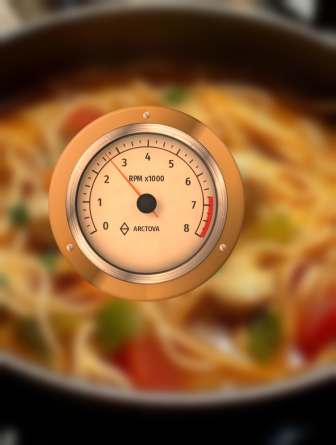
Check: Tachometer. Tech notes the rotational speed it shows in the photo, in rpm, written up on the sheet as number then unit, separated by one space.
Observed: 2625 rpm
